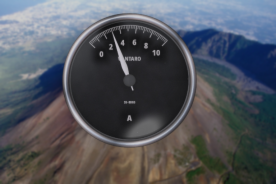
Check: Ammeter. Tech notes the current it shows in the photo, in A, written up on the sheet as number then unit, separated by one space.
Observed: 3 A
